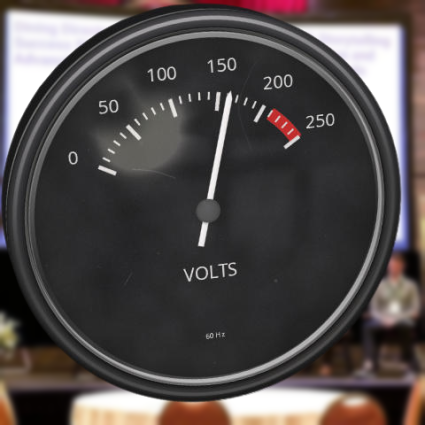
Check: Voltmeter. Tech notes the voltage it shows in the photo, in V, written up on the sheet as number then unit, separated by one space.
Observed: 160 V
